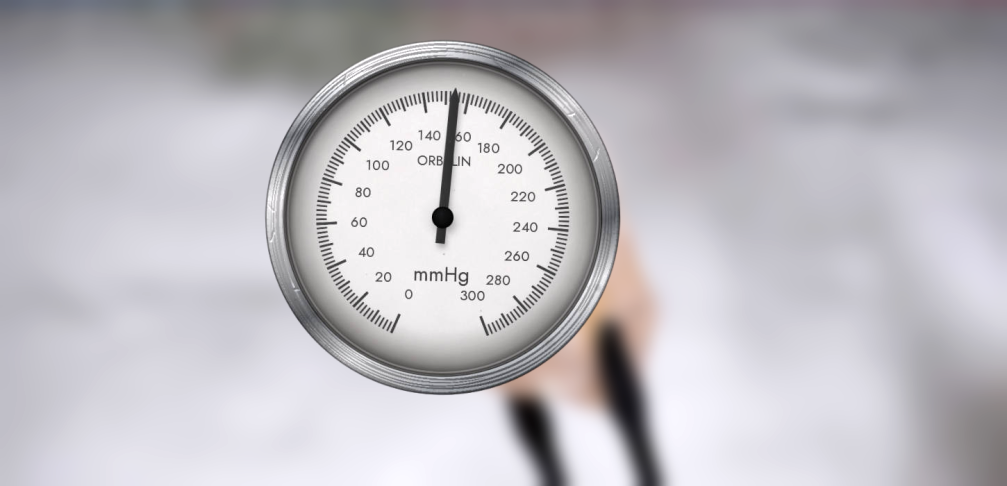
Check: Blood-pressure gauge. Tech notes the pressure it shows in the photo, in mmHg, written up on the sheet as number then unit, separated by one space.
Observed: 154 mmHg
